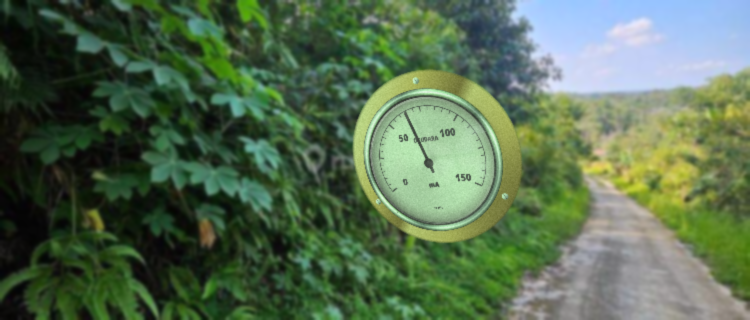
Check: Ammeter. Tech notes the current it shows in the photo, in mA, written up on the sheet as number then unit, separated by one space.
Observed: 65 mA
